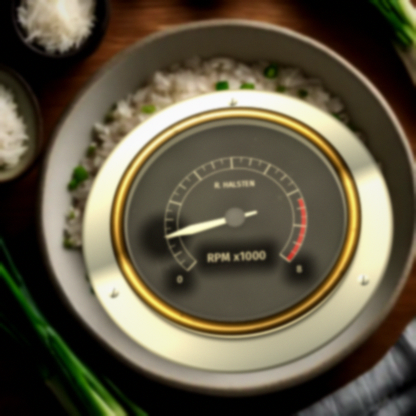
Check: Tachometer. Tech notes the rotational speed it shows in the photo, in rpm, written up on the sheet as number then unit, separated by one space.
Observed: 1000 rpm
